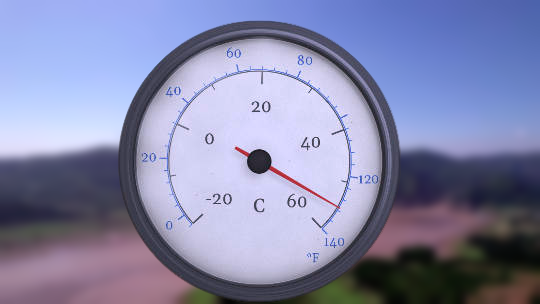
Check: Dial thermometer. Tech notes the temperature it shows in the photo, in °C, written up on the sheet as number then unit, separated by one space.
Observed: 55 °C
